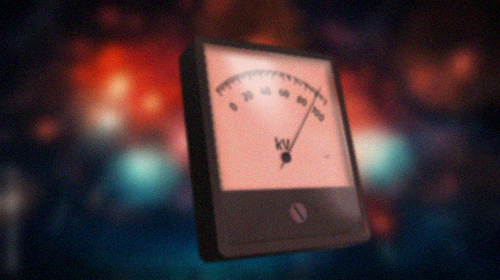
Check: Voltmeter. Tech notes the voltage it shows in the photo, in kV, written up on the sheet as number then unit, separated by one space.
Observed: 90 kV
